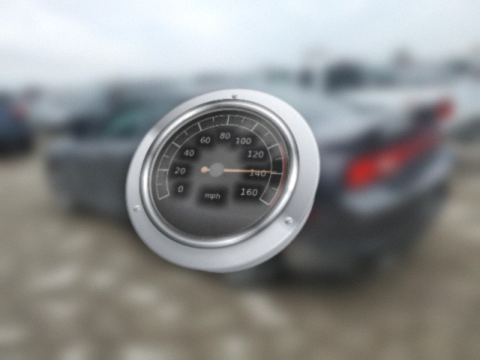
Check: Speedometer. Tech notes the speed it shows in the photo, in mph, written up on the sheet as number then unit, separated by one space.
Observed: 140 mph
